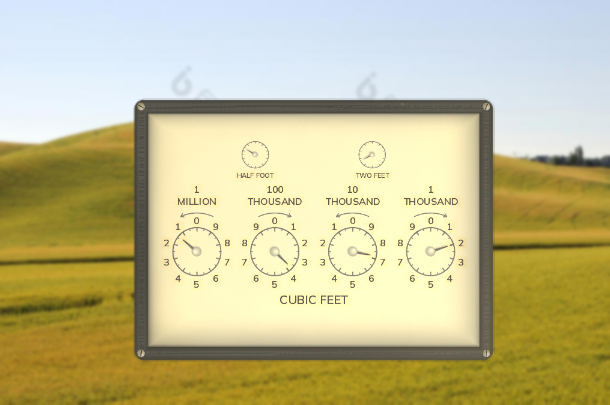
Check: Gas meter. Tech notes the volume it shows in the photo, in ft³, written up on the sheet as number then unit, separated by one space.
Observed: 137200 ft³
